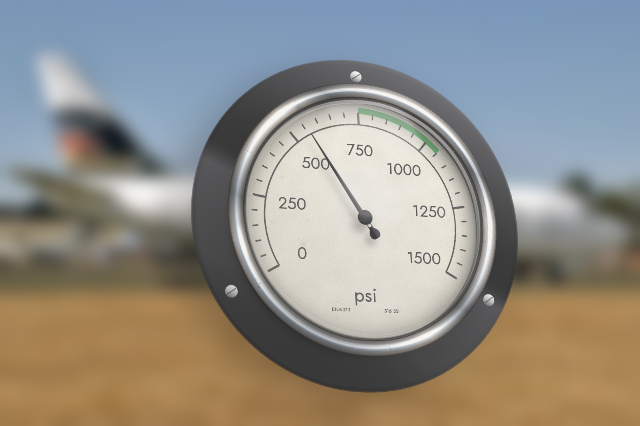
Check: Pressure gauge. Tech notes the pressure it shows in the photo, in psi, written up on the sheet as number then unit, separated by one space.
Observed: 550 psi
